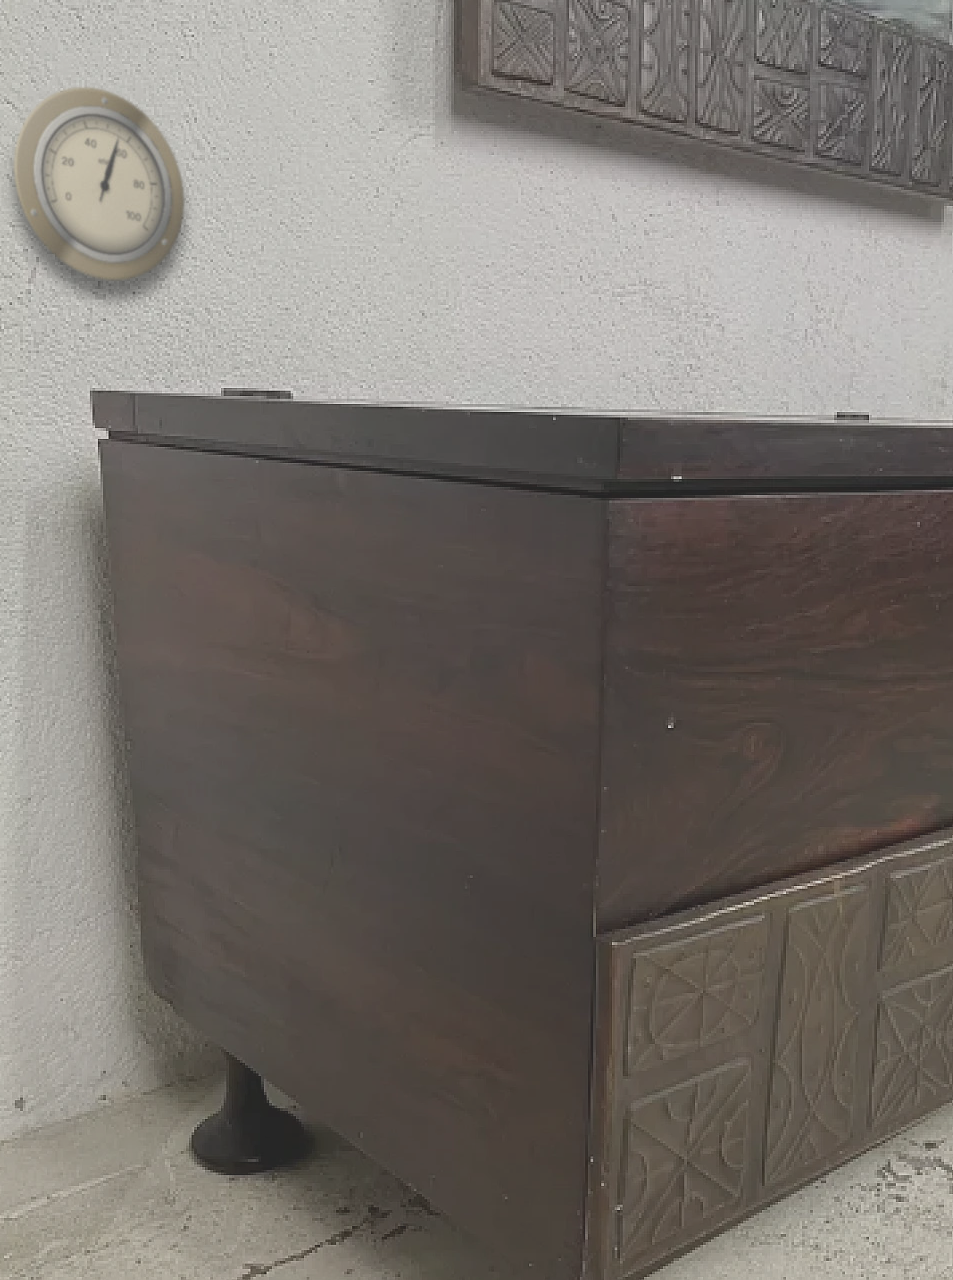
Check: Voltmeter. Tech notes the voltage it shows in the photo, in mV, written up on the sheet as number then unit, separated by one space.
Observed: 55 mV
